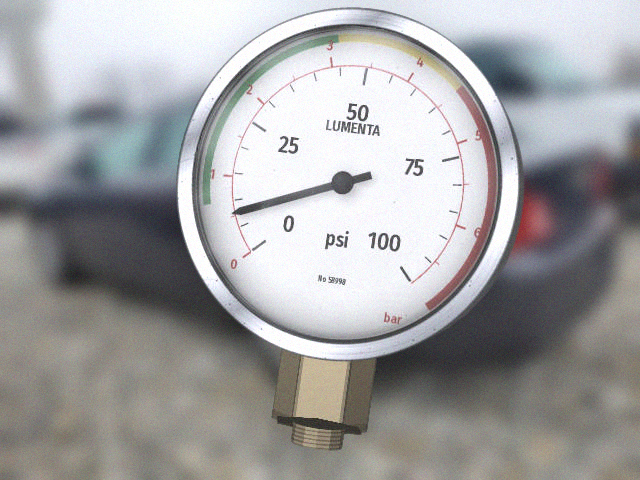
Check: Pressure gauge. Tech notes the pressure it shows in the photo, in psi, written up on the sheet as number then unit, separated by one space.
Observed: 7.5 psi
